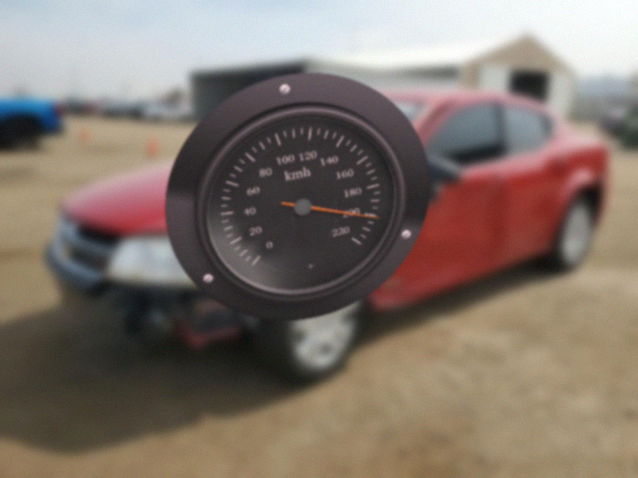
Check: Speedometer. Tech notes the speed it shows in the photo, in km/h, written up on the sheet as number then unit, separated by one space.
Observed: 200 km/h
